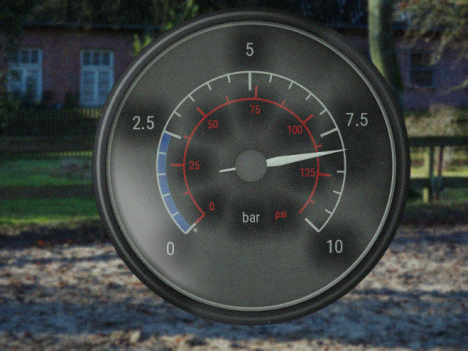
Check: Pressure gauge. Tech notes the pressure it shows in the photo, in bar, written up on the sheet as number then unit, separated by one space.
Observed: 8 bar
